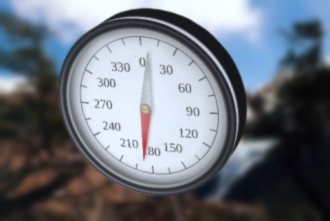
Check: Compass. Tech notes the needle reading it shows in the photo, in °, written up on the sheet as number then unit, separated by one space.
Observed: 187.5 °
